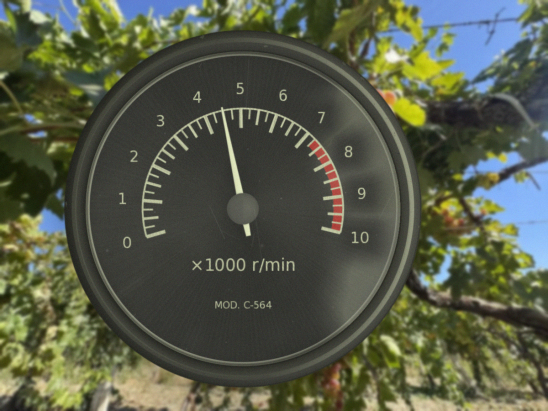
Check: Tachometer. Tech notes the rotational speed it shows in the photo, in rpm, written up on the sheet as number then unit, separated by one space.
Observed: 4500 rpm
